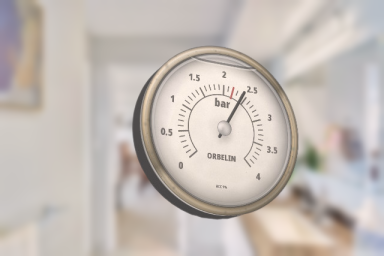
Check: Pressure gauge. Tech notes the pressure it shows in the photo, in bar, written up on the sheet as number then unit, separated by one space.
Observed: 2.4 bar
